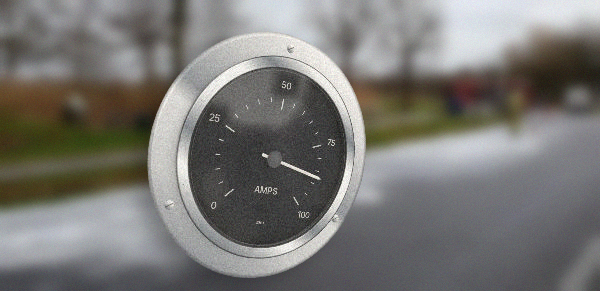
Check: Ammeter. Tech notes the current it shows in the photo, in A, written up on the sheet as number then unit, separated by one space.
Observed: 87.5 A
